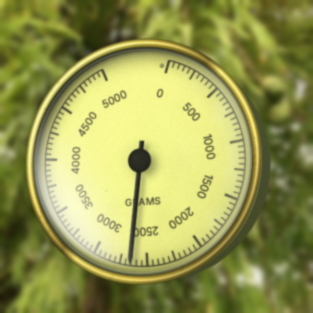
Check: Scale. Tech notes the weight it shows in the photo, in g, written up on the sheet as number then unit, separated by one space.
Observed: 2650 g
